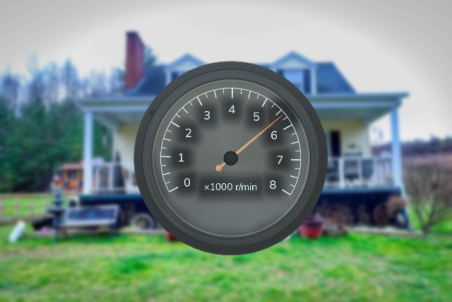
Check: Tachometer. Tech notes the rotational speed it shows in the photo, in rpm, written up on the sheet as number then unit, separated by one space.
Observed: 5625 rpm
